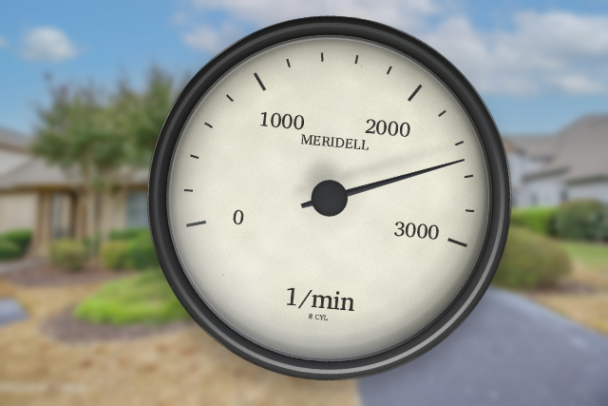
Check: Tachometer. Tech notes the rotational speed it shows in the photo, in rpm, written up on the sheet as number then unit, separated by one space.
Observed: 2500 rpm
